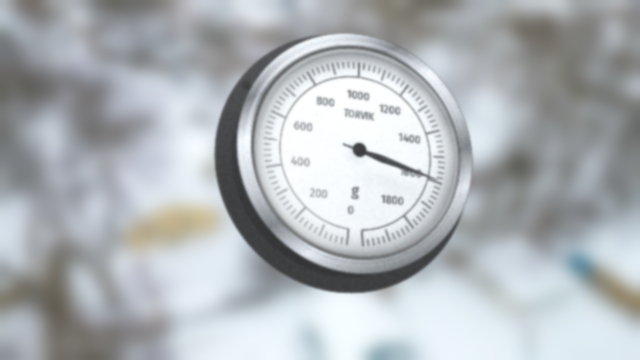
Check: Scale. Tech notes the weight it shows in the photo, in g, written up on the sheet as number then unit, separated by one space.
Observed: 1600 g
